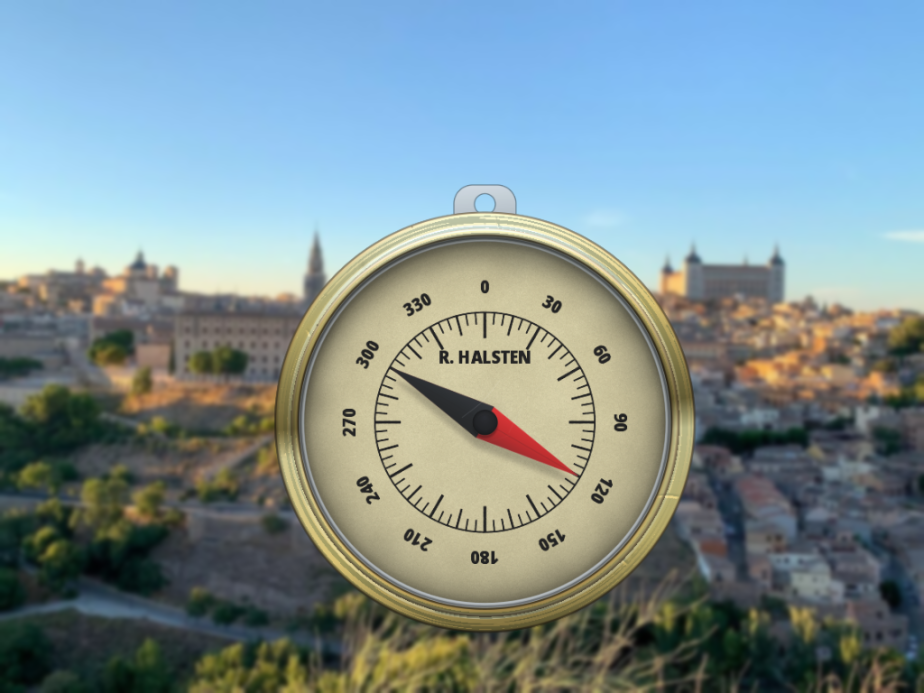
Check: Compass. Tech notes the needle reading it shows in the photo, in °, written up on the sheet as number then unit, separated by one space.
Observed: 120 °
